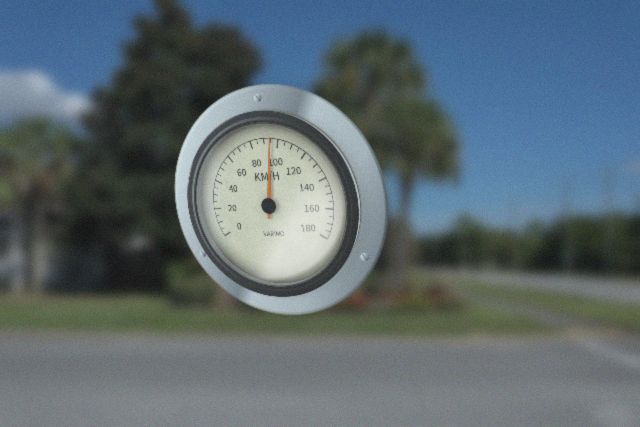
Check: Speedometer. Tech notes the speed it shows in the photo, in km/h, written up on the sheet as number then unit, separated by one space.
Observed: 95 km/h
